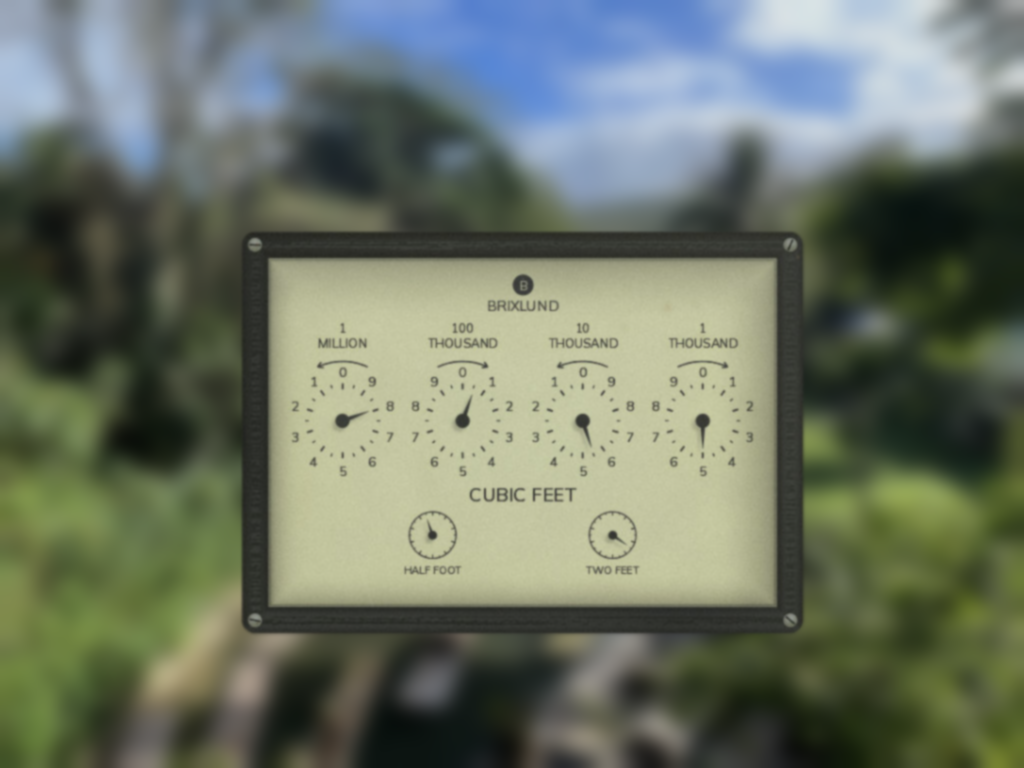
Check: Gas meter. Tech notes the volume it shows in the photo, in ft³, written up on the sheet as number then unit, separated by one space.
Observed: 805500 ft³
